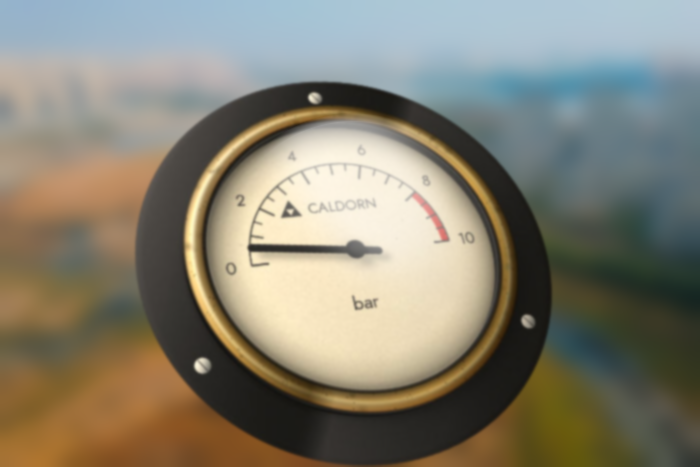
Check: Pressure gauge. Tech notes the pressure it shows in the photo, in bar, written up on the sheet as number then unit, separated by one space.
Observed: 0.5 bar
